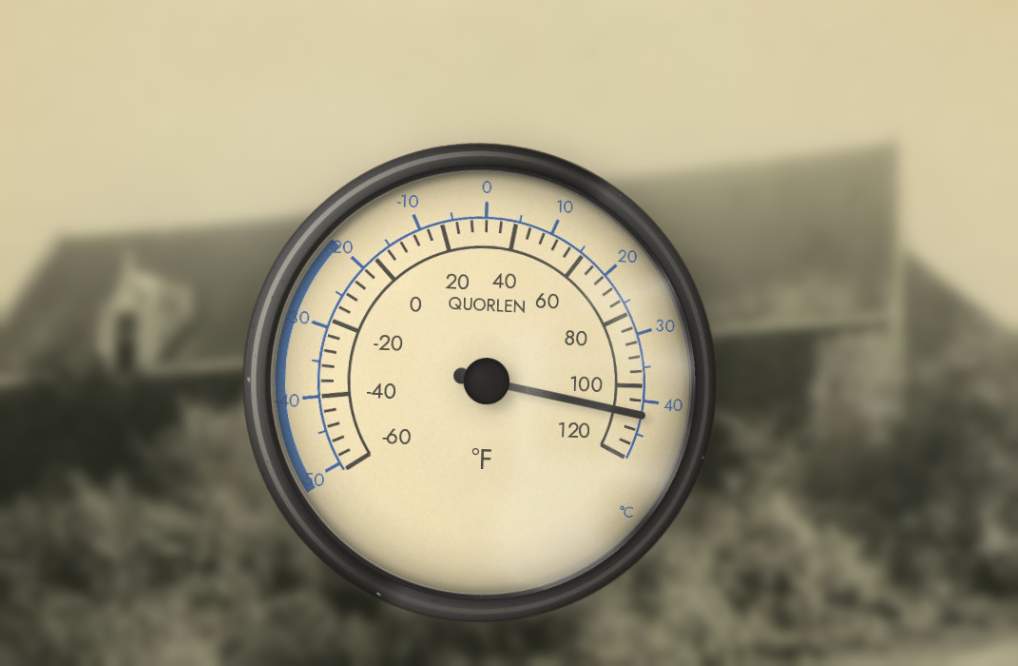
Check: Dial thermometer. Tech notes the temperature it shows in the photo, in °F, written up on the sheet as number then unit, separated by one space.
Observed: 108 °F
